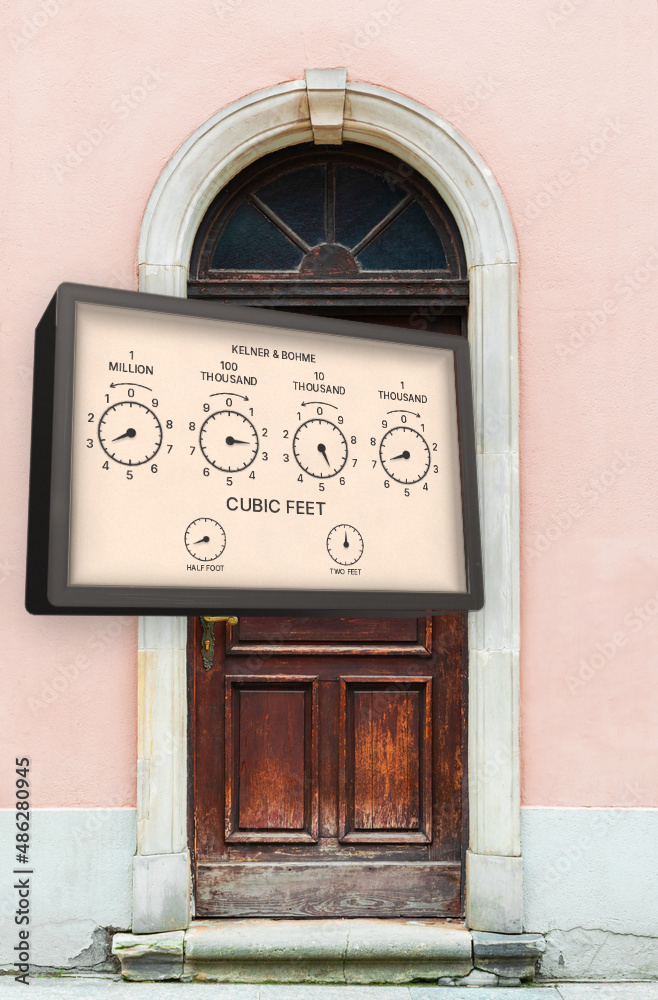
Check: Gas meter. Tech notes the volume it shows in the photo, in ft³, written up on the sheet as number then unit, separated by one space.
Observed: 325700 ft³
